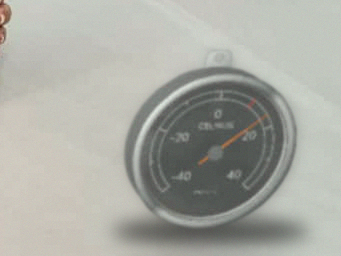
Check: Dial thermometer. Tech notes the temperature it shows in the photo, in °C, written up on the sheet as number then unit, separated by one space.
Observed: 15 °C
